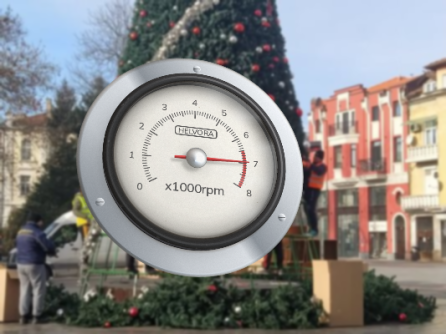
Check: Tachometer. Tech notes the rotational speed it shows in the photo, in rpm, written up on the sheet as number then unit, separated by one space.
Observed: 7000 rpm
